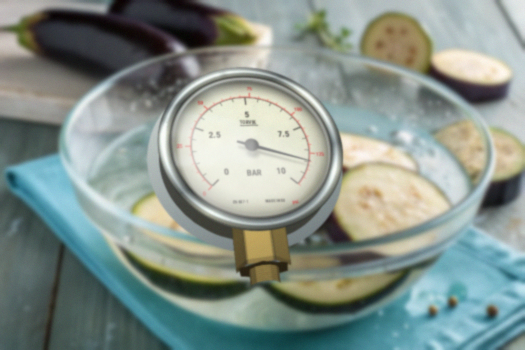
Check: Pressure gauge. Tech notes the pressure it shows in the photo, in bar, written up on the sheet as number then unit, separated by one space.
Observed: 9 bar
